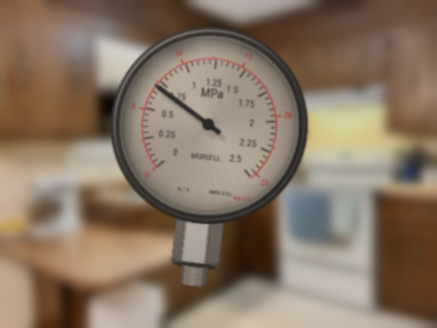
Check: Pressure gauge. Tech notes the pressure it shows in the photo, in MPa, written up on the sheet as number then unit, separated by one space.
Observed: 0.7 MPa
